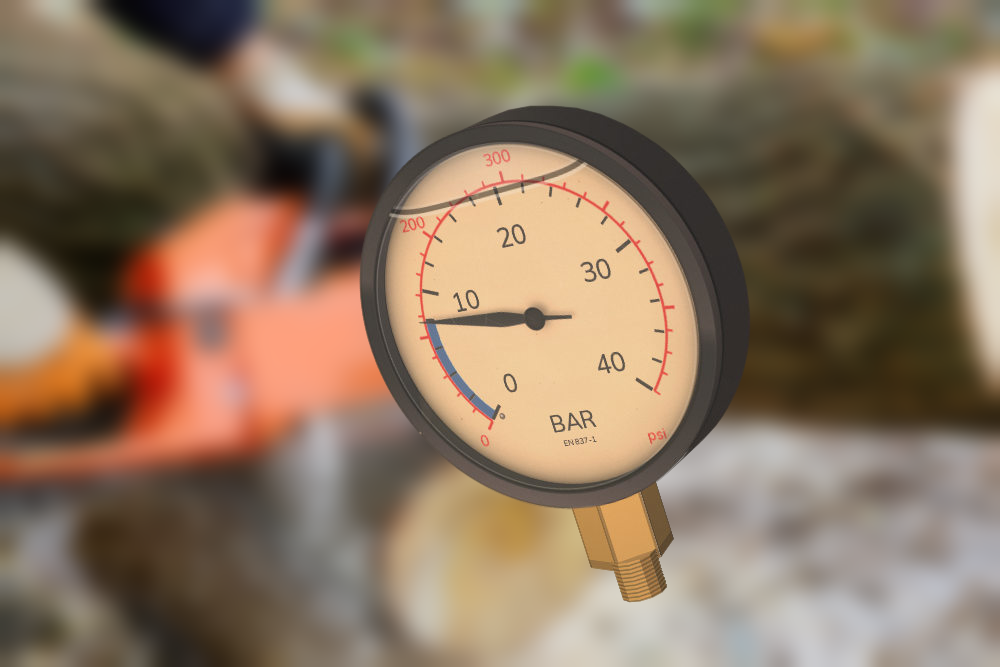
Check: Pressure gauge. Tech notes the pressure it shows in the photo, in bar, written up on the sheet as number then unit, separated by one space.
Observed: 8 bar
